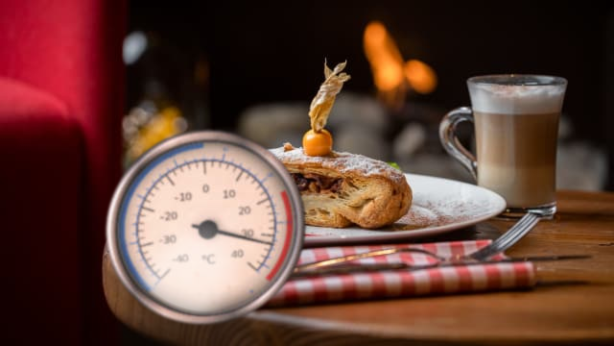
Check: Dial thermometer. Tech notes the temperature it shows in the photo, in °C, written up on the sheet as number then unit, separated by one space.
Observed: 32 °C
